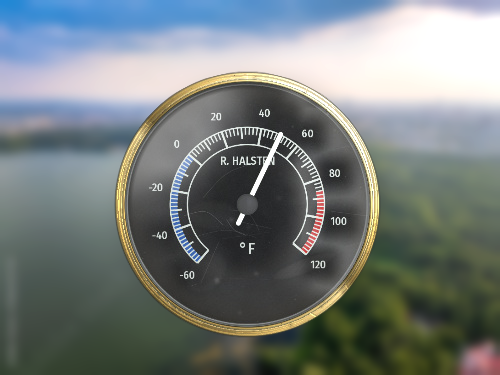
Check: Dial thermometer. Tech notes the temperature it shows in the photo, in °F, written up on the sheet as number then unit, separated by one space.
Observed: 50 °F
